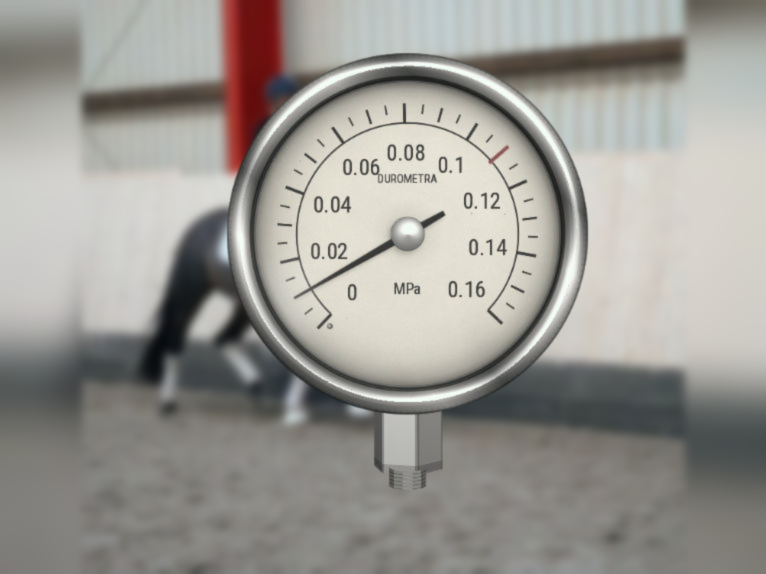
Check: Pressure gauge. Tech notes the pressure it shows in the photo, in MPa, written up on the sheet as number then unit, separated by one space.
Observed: 0.01 MPa
